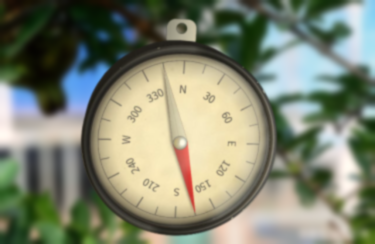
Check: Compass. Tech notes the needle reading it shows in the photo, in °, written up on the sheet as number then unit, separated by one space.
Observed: 165 °
